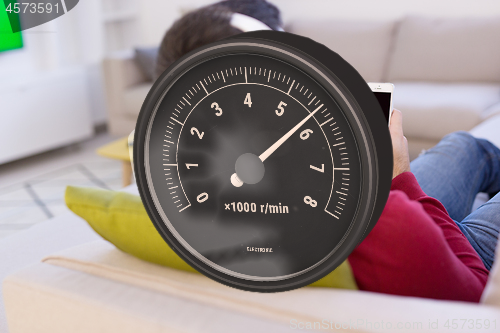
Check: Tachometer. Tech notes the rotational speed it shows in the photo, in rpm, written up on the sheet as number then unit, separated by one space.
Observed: 5700 rpm
